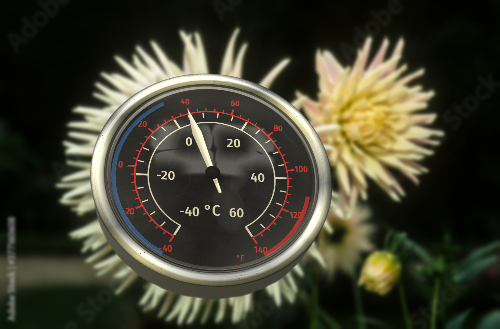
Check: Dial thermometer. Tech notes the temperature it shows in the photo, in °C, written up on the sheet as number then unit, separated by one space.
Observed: 4 °C
